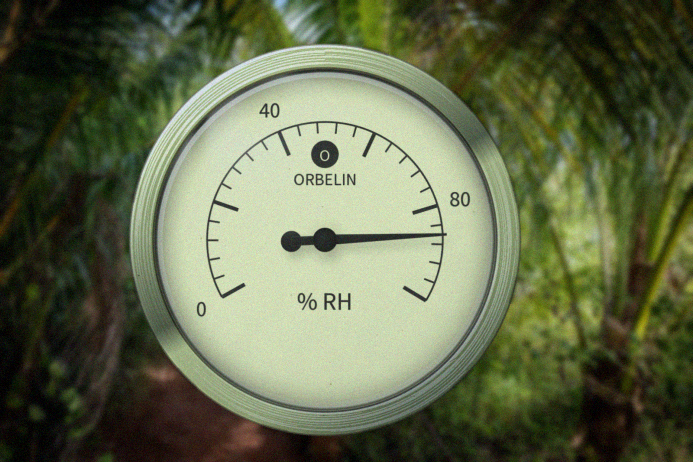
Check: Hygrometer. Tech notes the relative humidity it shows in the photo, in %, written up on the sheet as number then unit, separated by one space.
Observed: 86 %
